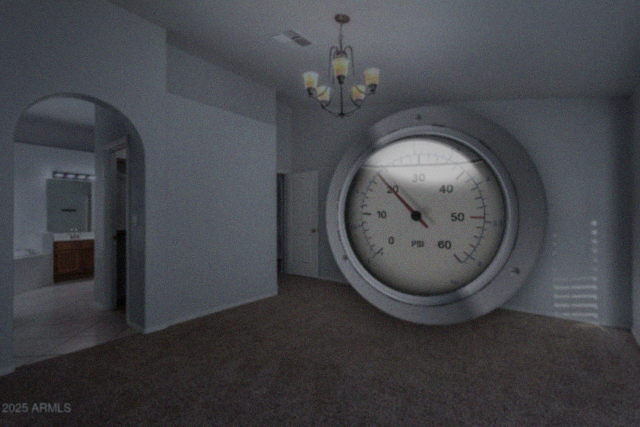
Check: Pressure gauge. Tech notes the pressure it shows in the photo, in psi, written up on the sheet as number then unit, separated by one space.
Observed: 20 psi
